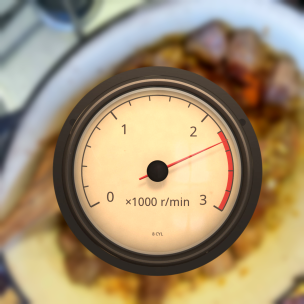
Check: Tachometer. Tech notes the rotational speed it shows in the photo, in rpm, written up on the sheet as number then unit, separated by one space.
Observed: 2300 rpm
